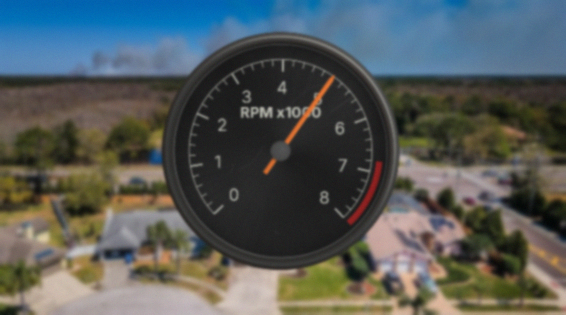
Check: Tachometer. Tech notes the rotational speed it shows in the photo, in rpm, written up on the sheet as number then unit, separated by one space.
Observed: 5000 rpm
